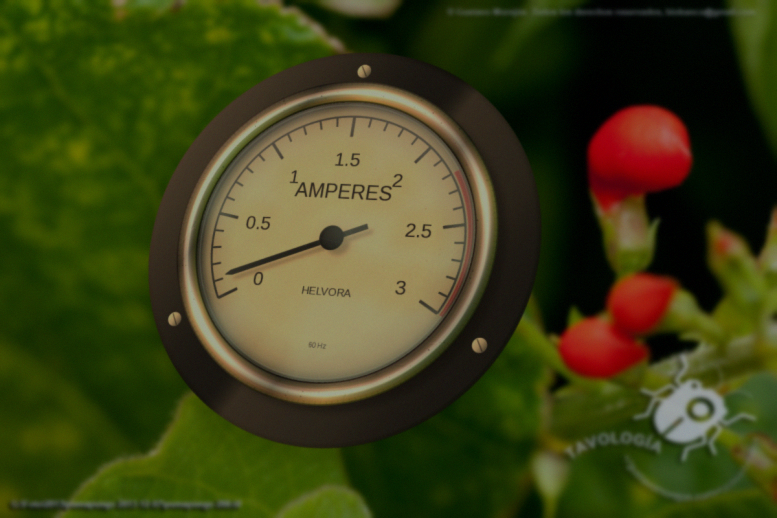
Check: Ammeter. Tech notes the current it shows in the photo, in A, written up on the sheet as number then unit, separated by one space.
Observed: 0.1 A
